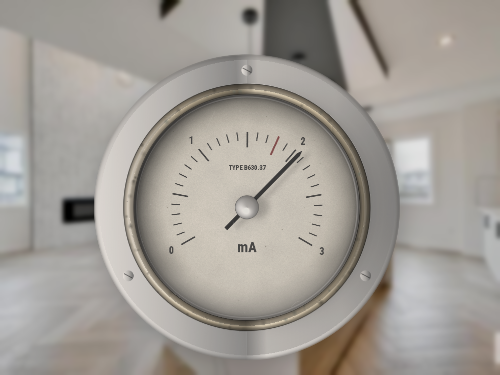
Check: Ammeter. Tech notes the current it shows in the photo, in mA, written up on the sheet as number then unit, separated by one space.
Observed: 2.05 mA
